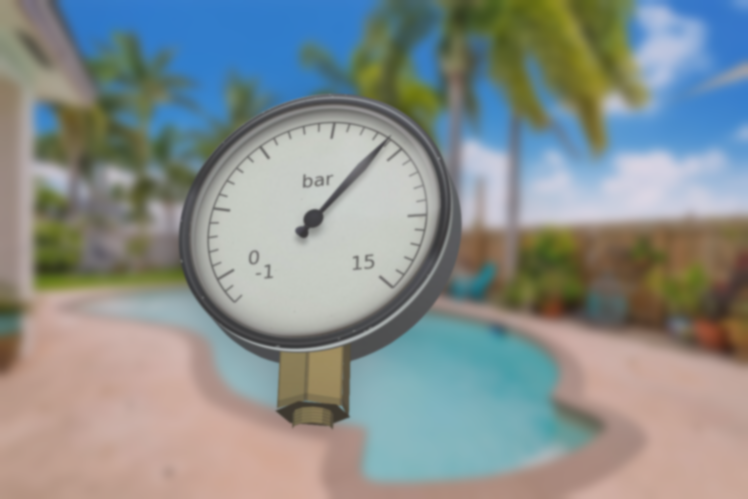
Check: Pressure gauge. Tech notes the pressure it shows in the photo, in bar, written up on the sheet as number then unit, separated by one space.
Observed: 9.5 bar
